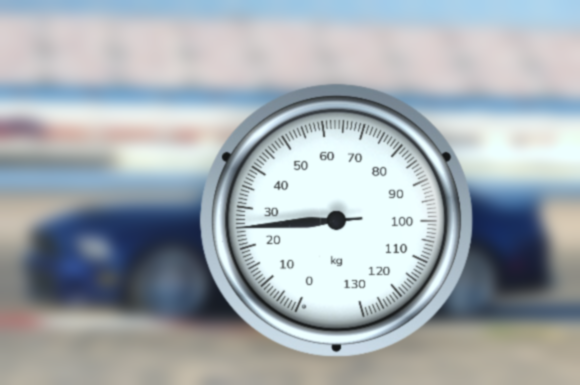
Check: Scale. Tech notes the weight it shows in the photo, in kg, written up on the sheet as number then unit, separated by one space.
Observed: 25 kg
